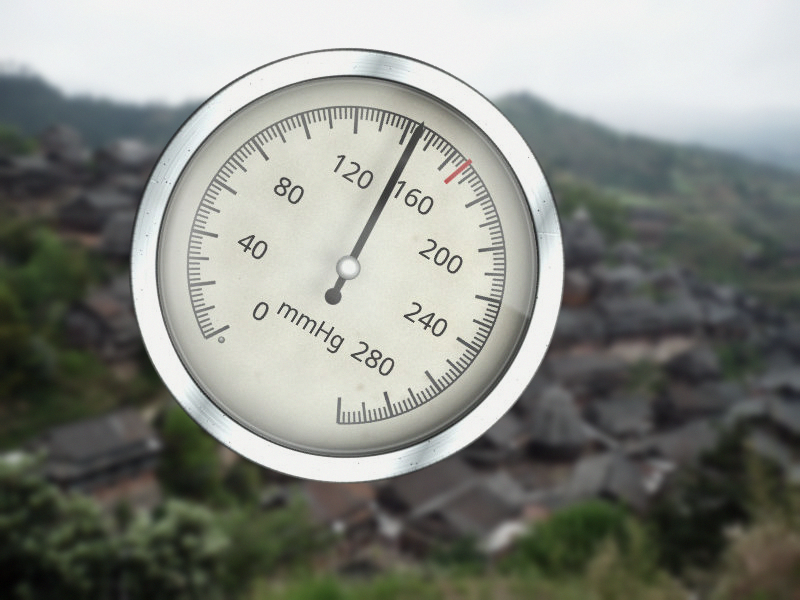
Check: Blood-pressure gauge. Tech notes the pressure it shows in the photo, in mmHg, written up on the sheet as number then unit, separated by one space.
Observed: 144 mmHg
